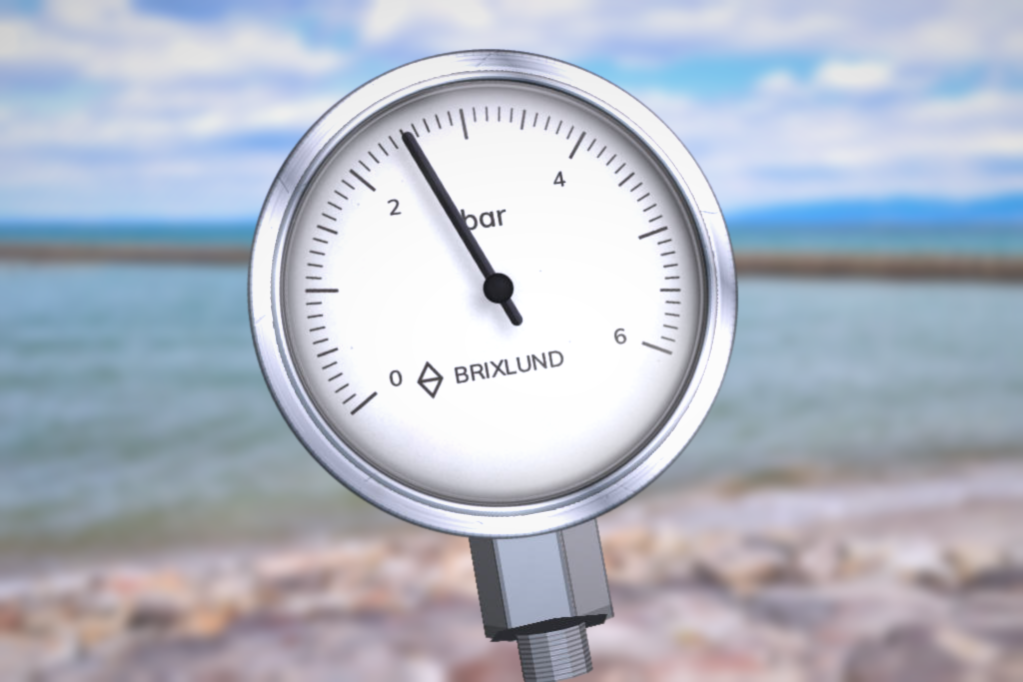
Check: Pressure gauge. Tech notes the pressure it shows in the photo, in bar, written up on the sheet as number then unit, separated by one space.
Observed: 2.5 bar
